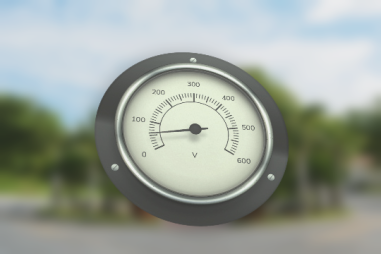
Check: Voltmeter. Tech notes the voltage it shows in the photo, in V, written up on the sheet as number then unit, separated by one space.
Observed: 50 V
